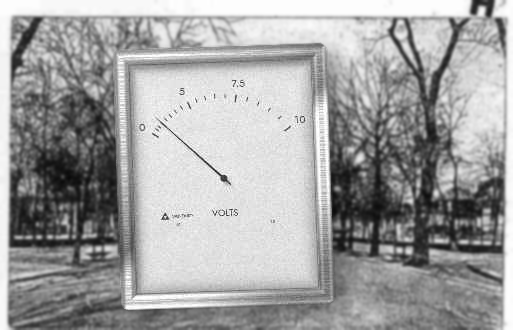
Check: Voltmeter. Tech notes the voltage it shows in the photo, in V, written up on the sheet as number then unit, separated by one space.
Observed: 2.5 V
